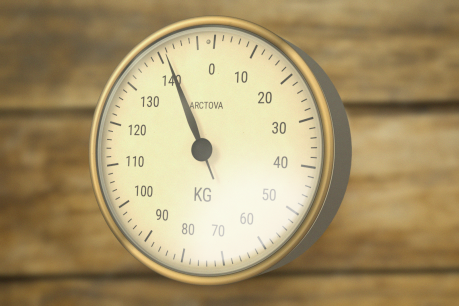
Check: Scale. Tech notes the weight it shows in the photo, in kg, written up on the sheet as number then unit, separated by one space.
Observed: 142 kg
